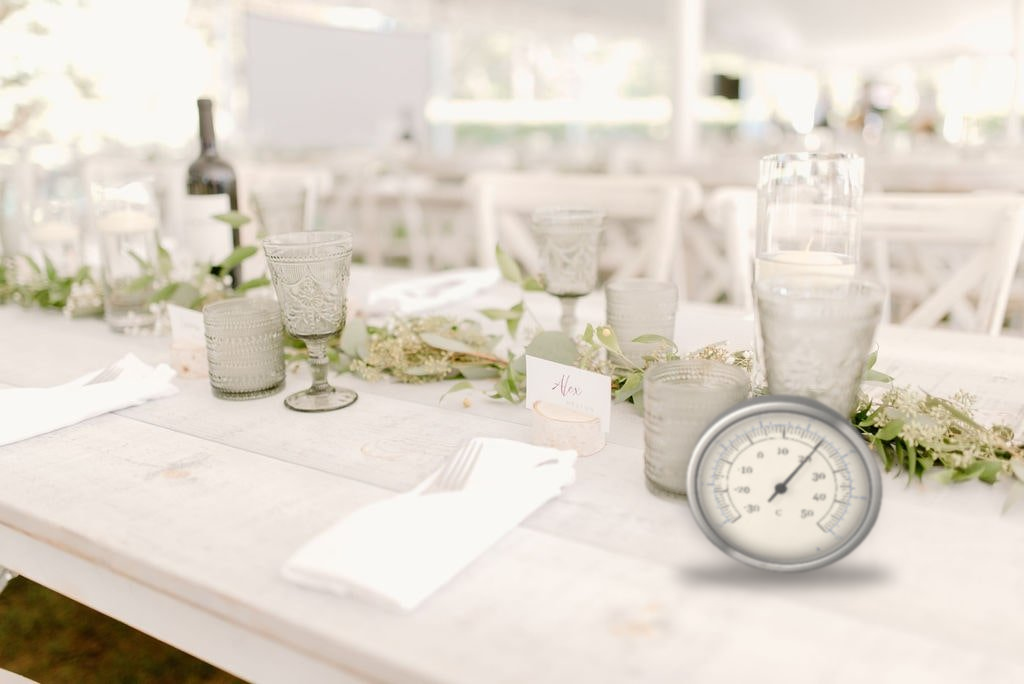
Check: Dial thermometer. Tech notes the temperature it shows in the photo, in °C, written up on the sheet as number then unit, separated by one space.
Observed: 20 °C
